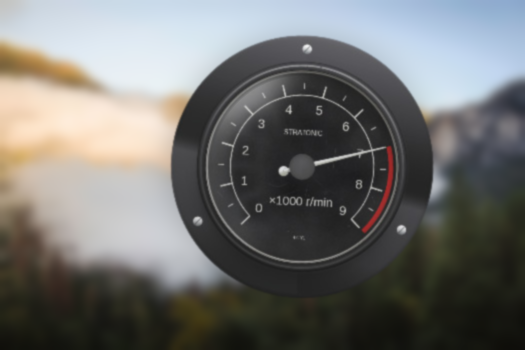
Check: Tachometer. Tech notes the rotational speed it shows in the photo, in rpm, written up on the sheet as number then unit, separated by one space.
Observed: 7000 rpm
